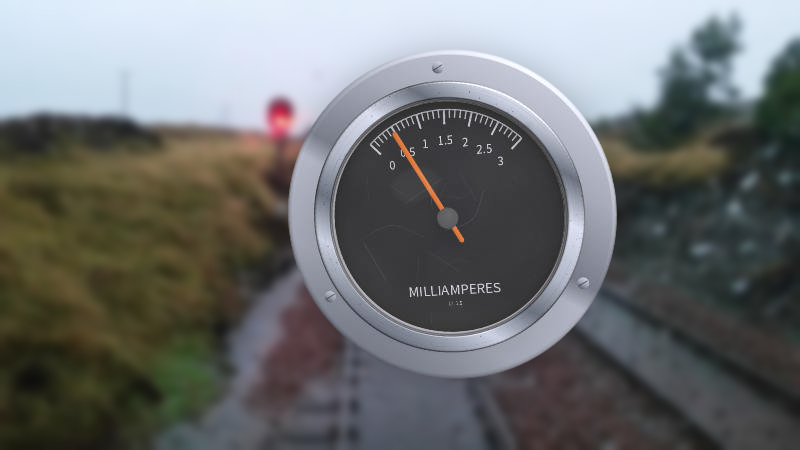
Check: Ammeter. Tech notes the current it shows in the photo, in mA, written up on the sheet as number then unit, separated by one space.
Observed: 0.5 mA
